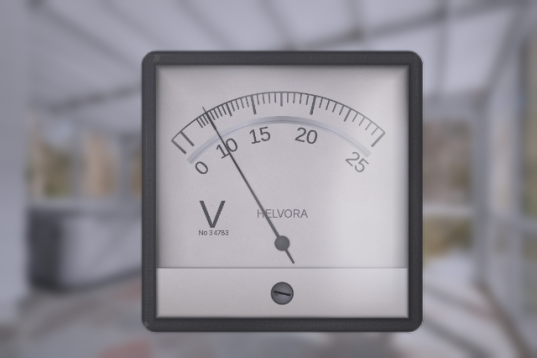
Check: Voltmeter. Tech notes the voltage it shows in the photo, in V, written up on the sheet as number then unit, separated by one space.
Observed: 10 V
